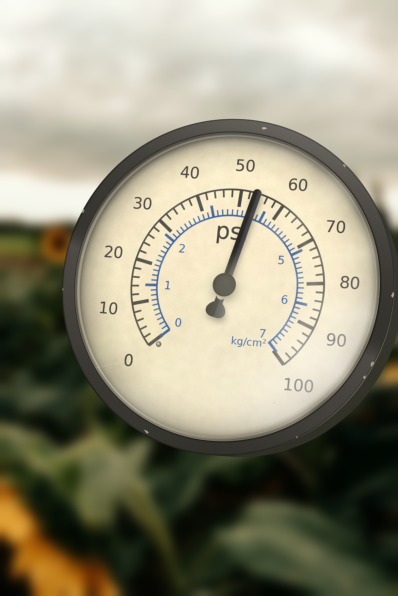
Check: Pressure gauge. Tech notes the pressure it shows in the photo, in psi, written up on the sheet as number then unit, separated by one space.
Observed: 54 psi
